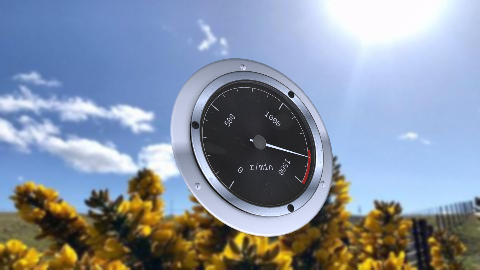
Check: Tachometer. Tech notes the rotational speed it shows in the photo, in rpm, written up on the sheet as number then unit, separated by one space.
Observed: 1350 rpm
